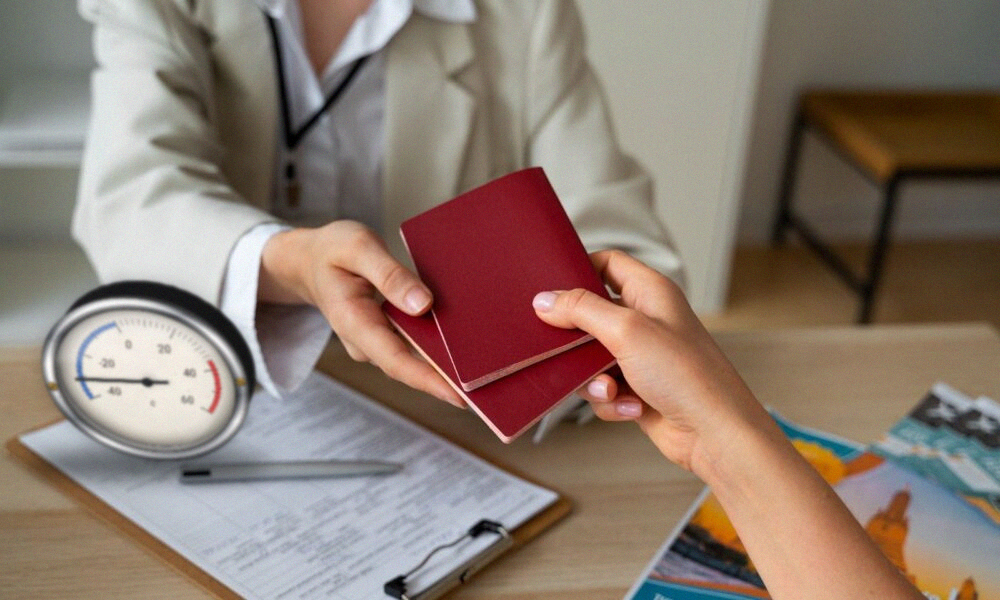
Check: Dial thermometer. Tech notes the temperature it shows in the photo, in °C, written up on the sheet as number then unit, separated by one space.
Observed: -30 °C
